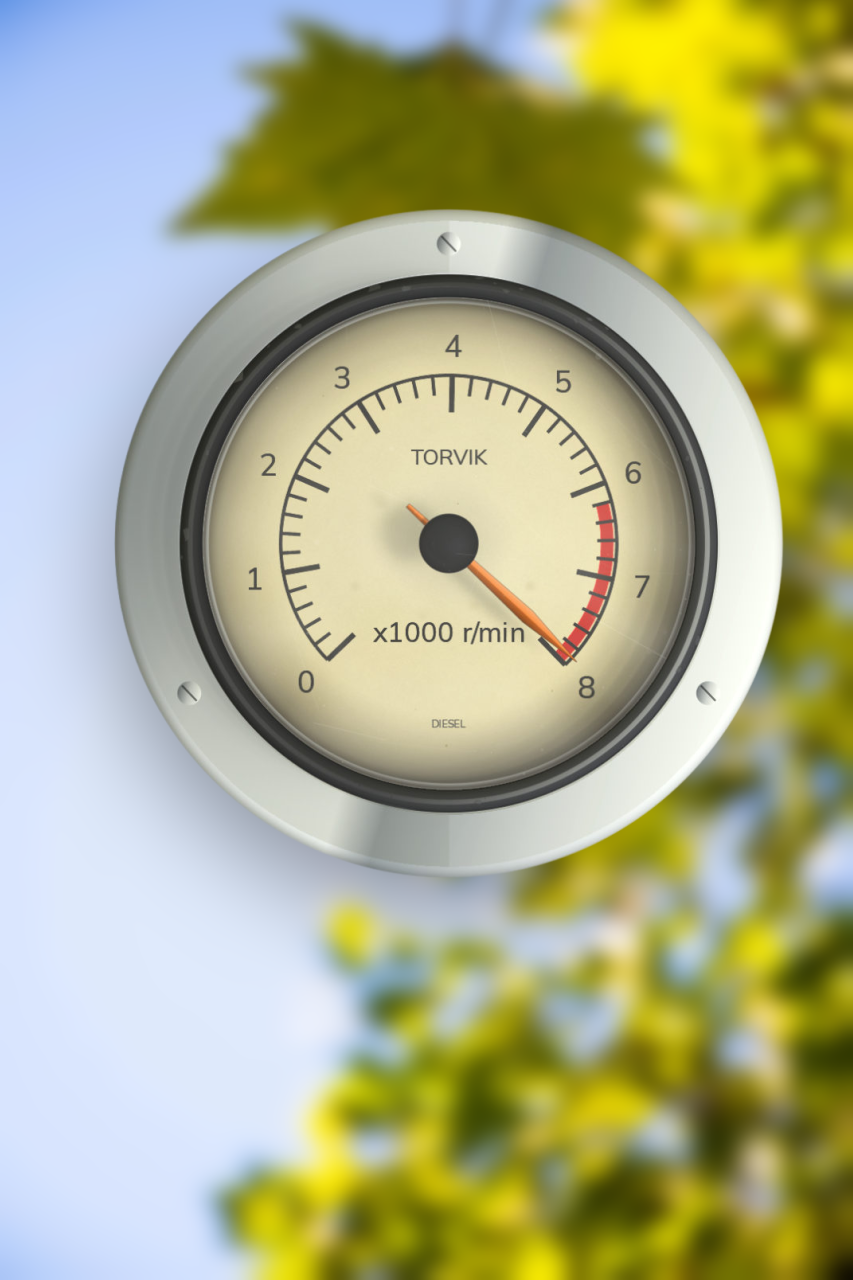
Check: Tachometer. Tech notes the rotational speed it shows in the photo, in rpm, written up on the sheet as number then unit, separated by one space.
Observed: 7900 rpm
